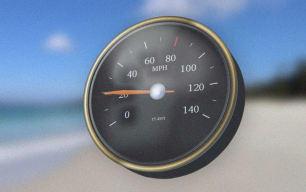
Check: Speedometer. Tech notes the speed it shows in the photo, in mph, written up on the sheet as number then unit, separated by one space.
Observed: 20 mph
